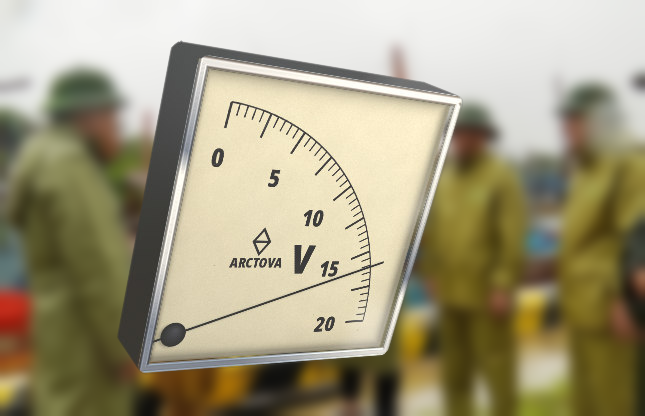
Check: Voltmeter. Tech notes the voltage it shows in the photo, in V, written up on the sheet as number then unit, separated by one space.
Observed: 16 V
